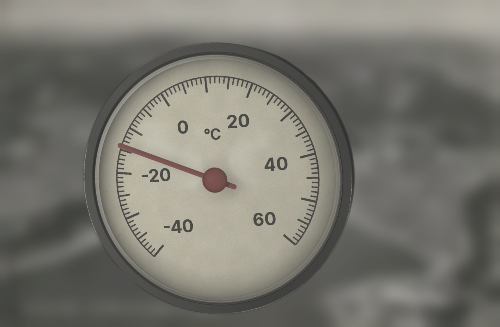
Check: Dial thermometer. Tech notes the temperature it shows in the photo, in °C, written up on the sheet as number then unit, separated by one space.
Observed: -14 °C
